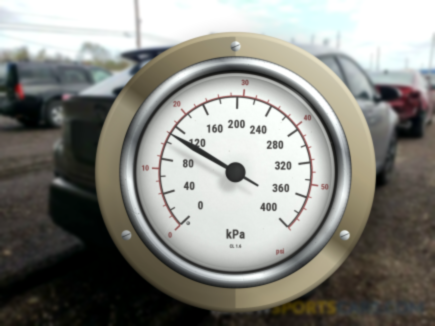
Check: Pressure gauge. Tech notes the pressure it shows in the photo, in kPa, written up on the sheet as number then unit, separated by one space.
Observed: 110 kPa
